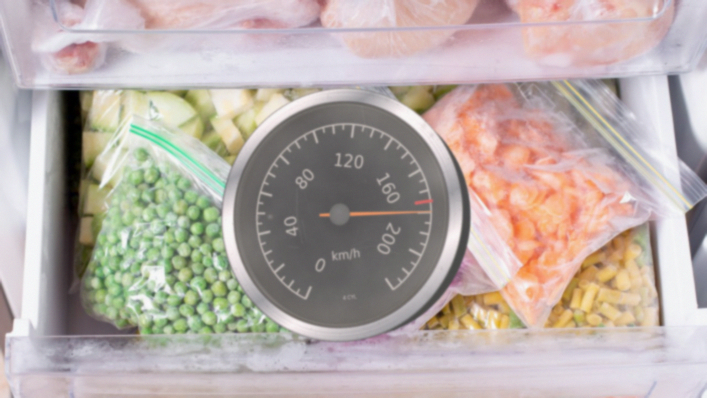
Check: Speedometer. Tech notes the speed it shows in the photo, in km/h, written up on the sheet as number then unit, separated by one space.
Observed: 180 km/h
